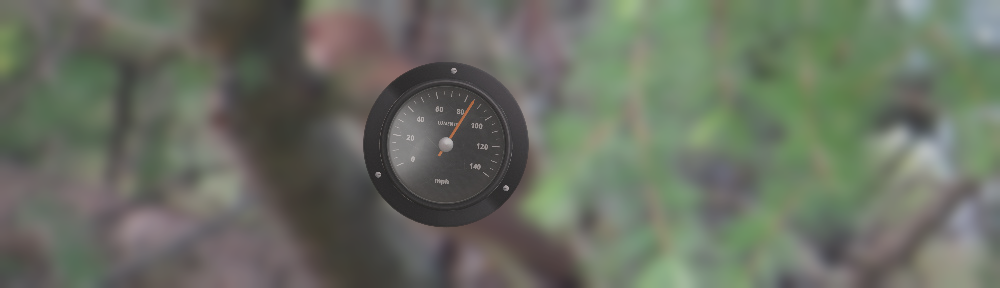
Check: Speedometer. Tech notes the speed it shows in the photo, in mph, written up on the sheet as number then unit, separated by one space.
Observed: 85 mph
